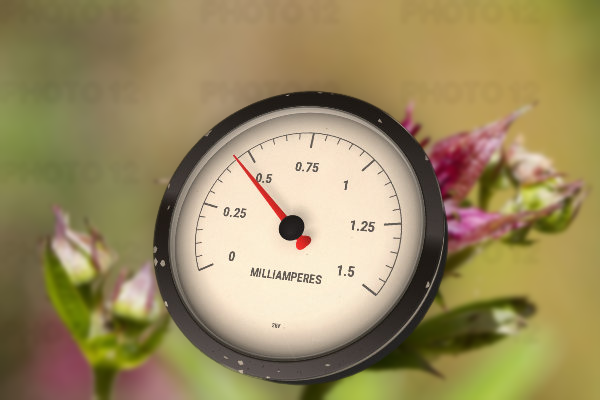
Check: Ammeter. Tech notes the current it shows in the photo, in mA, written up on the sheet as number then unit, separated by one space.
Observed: 0.45 mA
